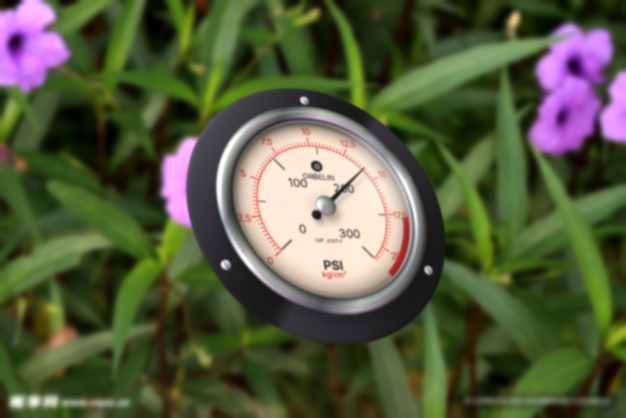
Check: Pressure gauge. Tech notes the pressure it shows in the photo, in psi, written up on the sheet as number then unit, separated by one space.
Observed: 200 psi
